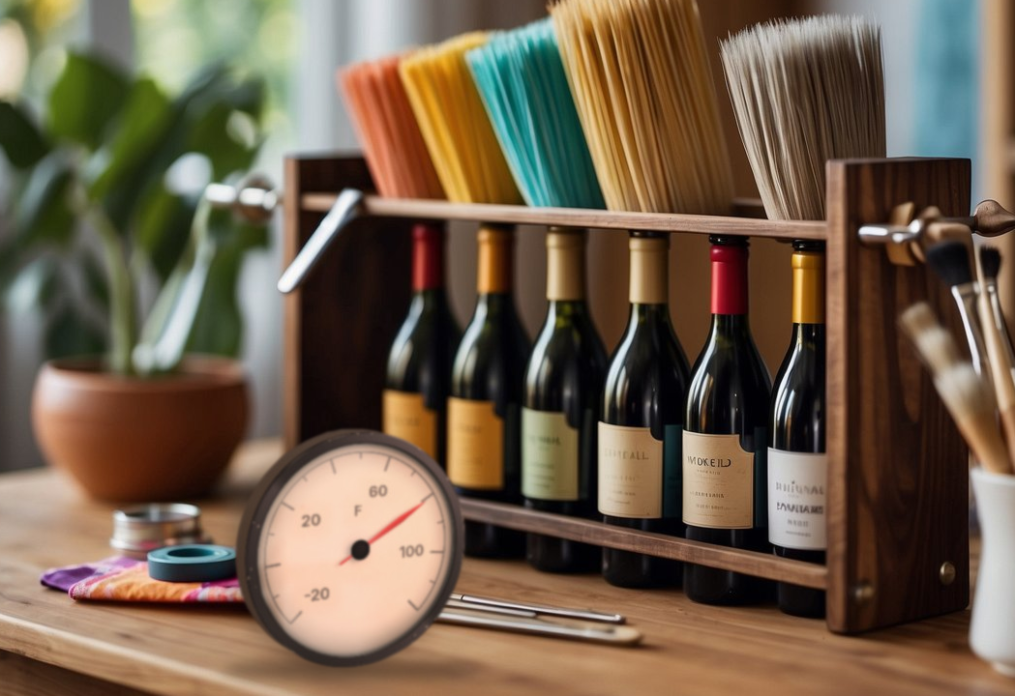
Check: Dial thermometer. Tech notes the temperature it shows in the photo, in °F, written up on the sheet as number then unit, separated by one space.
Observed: 80 °F
